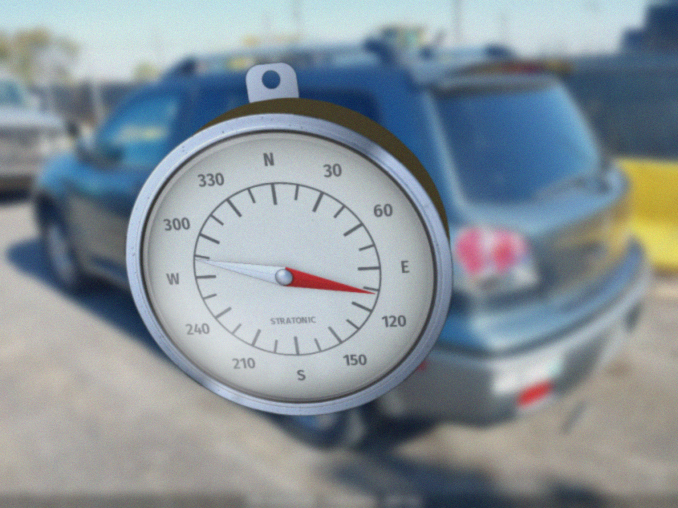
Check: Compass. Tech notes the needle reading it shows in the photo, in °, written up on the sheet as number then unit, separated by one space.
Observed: 105 °
